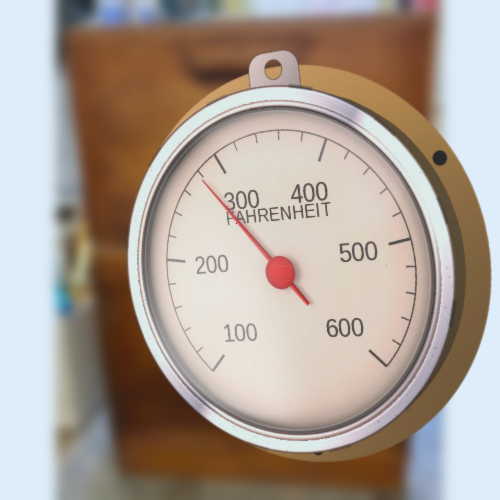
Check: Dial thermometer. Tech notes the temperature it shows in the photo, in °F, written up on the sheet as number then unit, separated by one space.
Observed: 280 °F
